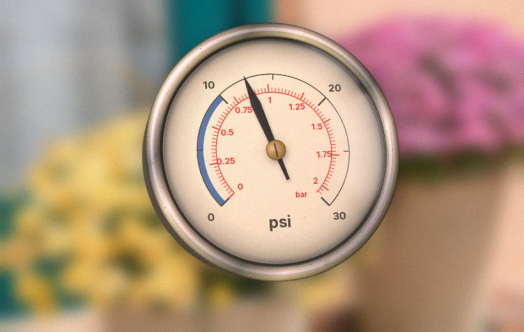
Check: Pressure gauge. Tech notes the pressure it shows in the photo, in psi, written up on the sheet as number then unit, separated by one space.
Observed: 12.5 psi
